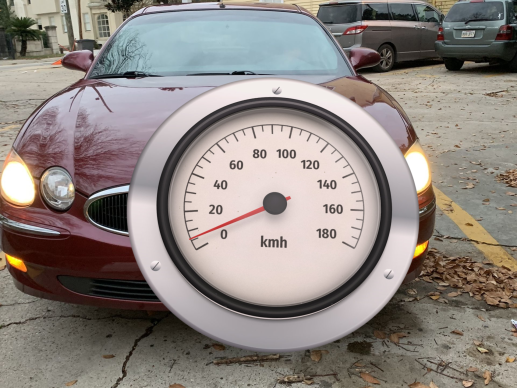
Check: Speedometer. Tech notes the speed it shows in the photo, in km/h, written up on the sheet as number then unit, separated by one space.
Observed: 5 km/h
